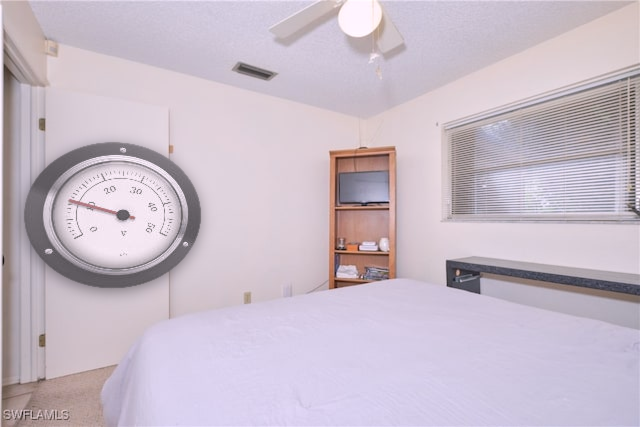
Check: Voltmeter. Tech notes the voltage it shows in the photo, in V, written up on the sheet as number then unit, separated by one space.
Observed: 10 V
